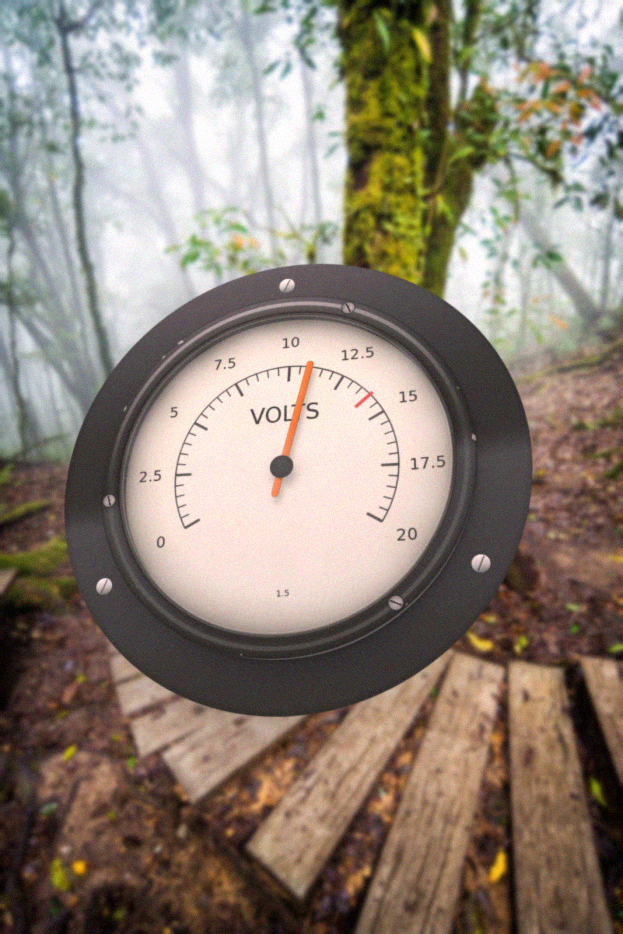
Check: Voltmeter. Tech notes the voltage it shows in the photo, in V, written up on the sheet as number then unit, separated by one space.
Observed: 11 V
